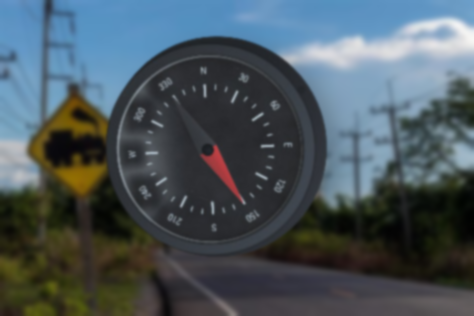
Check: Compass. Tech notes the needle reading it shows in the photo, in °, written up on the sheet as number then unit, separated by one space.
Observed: 150 °
